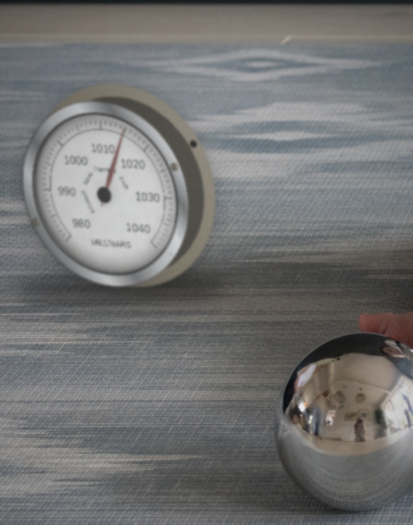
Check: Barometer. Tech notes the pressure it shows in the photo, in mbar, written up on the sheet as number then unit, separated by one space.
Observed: 1015 mbar
